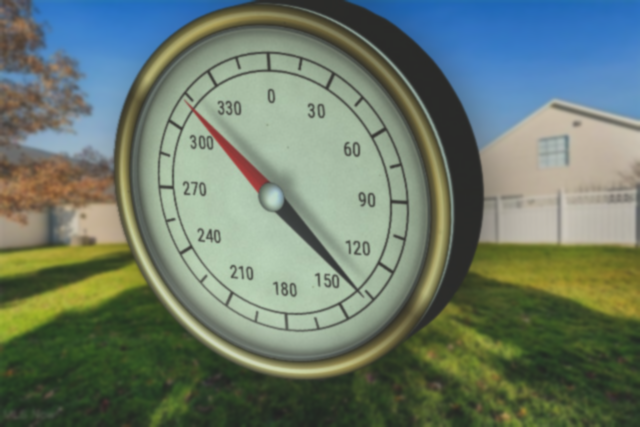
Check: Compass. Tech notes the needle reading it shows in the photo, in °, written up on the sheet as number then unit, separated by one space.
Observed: 315 °
